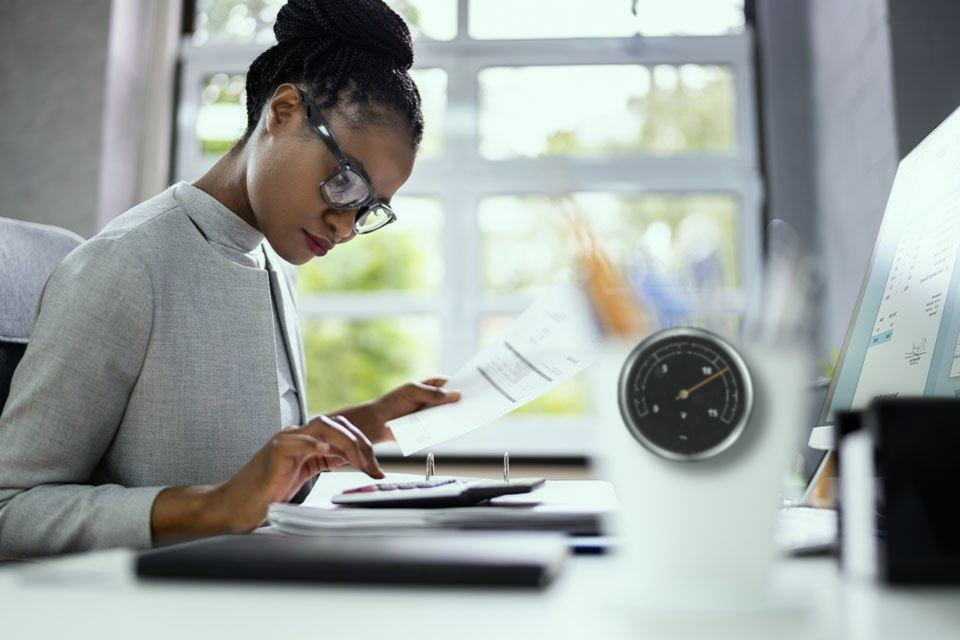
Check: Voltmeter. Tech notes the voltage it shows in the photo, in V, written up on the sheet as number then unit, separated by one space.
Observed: 11 V
